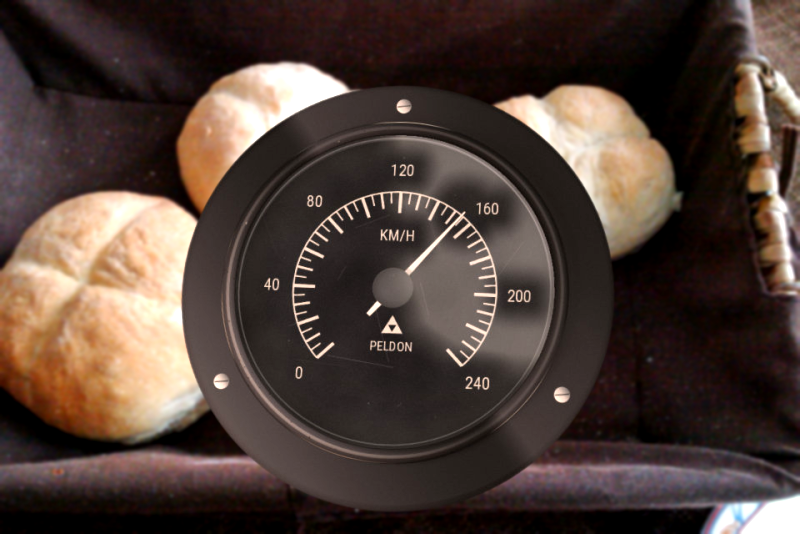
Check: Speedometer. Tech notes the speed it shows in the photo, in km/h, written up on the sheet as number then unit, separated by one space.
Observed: 155 km/h
